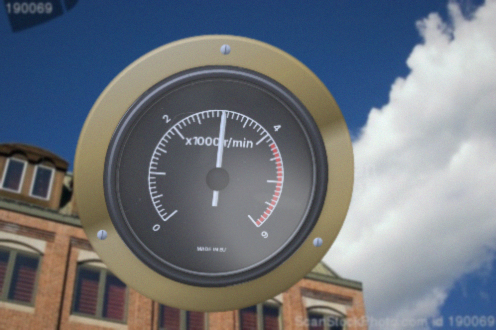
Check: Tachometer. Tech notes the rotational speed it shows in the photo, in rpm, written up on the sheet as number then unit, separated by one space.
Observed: 3000 rpm
